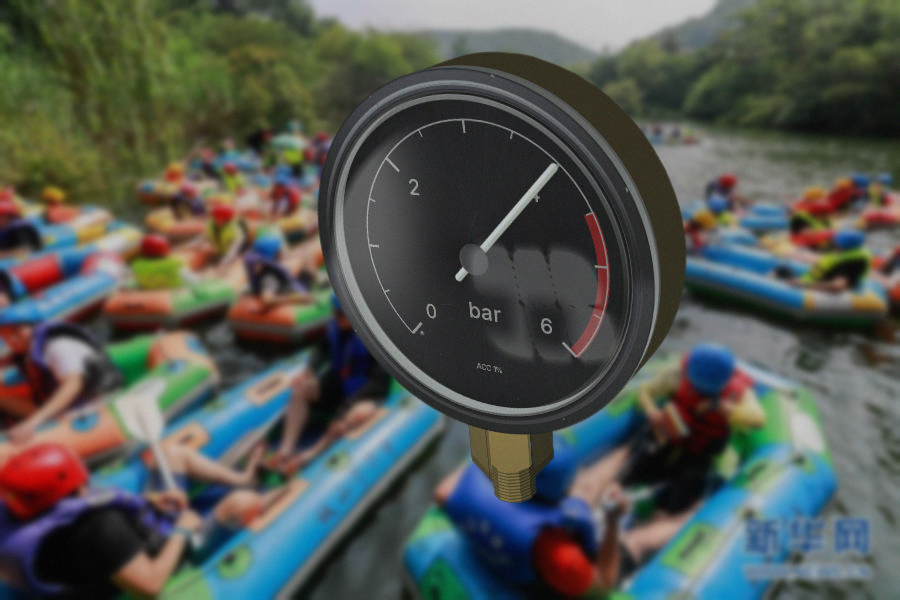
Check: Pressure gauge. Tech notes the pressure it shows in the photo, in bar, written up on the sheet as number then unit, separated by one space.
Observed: 4 bar
